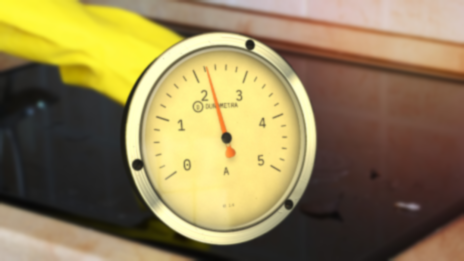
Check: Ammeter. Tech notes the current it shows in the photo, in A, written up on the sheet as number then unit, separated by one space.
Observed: 2.2 A
